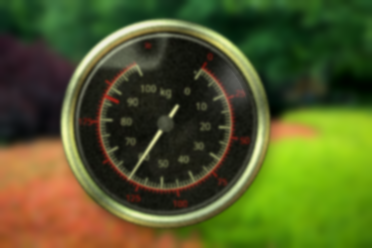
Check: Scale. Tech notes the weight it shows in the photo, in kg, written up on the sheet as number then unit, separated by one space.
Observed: 60 kg
